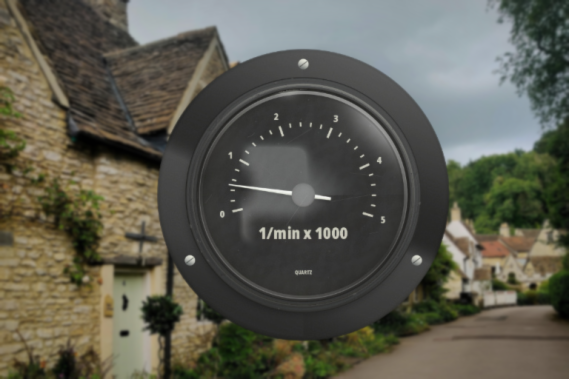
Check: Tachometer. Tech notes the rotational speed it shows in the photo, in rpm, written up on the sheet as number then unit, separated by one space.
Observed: 500 rpm
